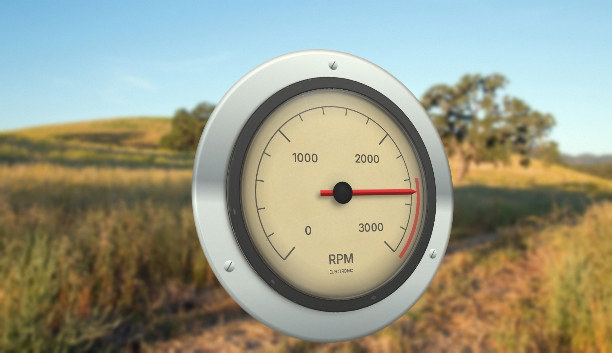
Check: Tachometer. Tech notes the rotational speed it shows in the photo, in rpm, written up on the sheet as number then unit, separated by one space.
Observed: 2500 rpm
